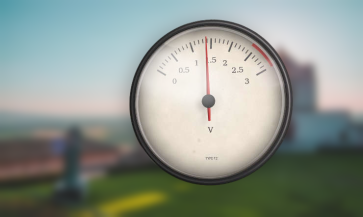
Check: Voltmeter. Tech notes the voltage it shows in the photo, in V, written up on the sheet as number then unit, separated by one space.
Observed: 1.4 V
